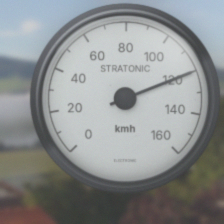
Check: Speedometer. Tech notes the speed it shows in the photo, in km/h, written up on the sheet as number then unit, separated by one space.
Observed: 120 km/h
